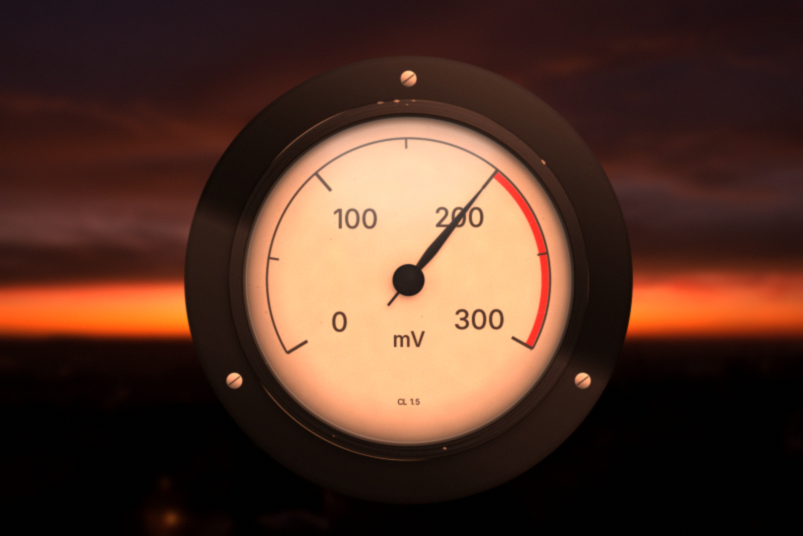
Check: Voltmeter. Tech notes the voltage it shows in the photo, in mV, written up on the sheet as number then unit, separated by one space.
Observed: 200 mV
